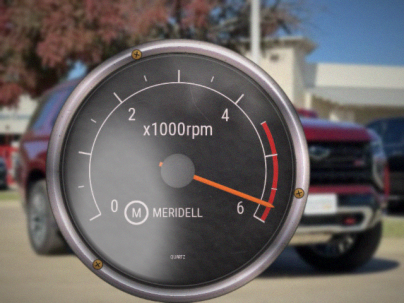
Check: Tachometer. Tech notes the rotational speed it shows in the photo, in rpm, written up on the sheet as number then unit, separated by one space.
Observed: 5750 rpm
